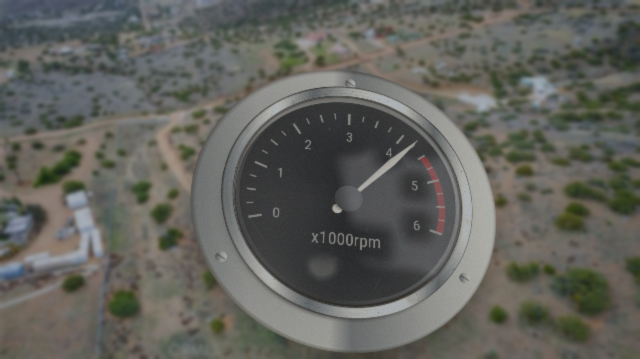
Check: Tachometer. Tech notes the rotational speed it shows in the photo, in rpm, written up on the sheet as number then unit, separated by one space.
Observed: 4250 rpm
